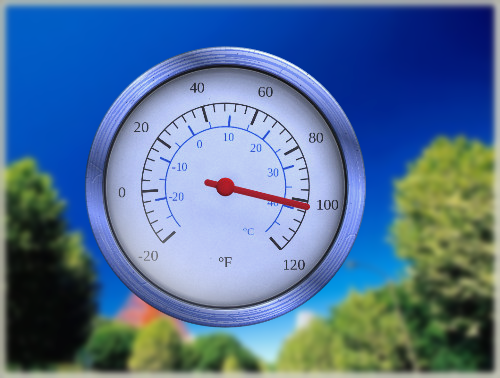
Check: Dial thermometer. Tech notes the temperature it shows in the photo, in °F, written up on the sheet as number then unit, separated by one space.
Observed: 102 °F
